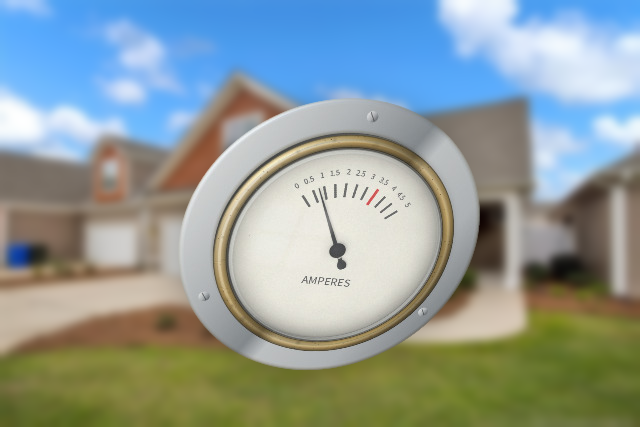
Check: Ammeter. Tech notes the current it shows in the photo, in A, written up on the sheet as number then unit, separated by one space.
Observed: 0.75 A
